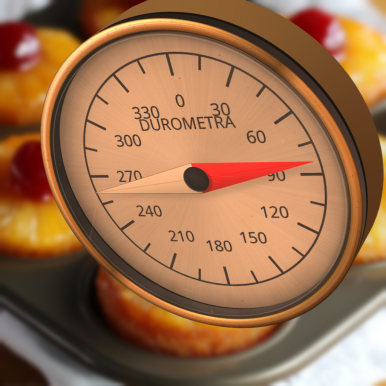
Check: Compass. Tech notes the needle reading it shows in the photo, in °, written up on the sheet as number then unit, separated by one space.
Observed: 82.5 °
